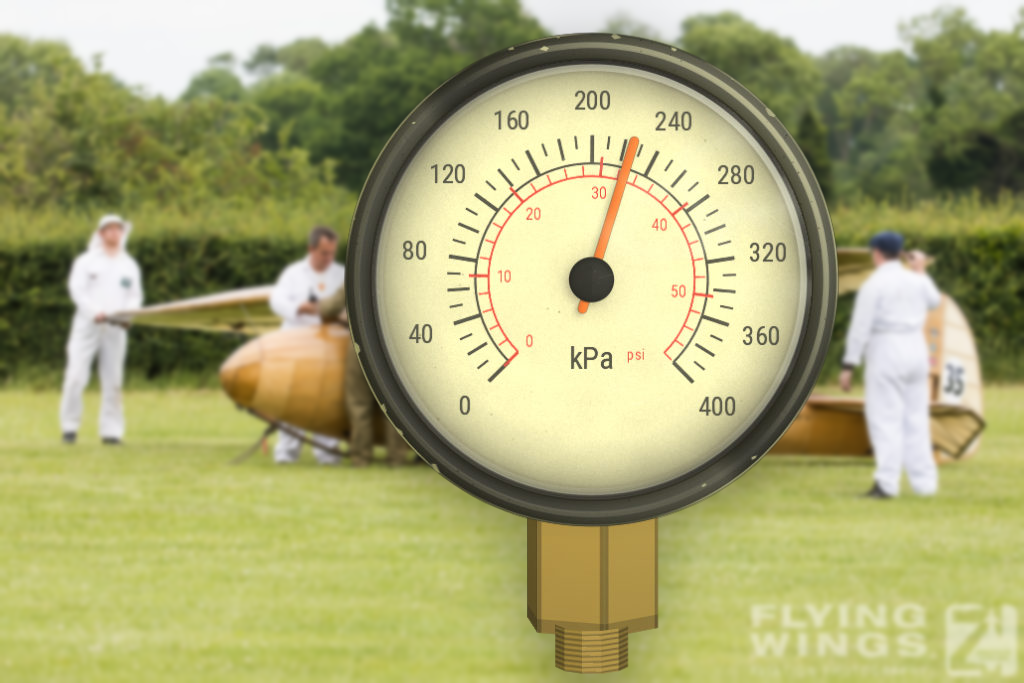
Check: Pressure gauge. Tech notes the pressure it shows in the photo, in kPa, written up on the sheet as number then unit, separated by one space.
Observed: 225 kPa
